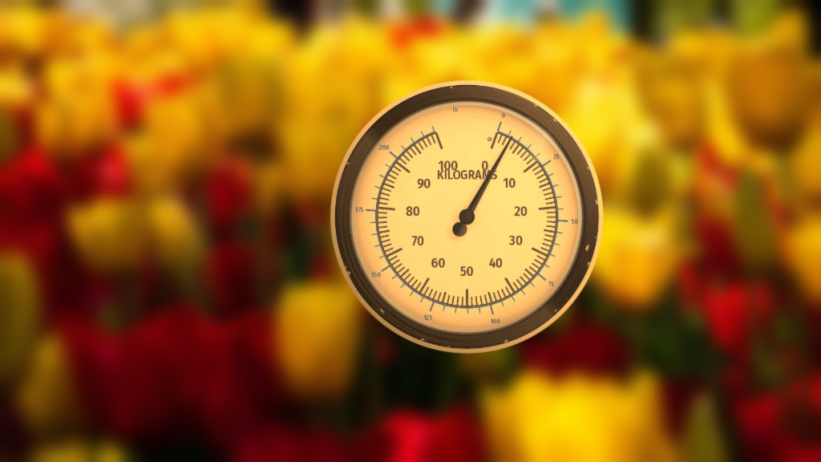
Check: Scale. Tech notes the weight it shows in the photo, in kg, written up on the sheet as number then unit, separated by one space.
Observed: 3 kg
